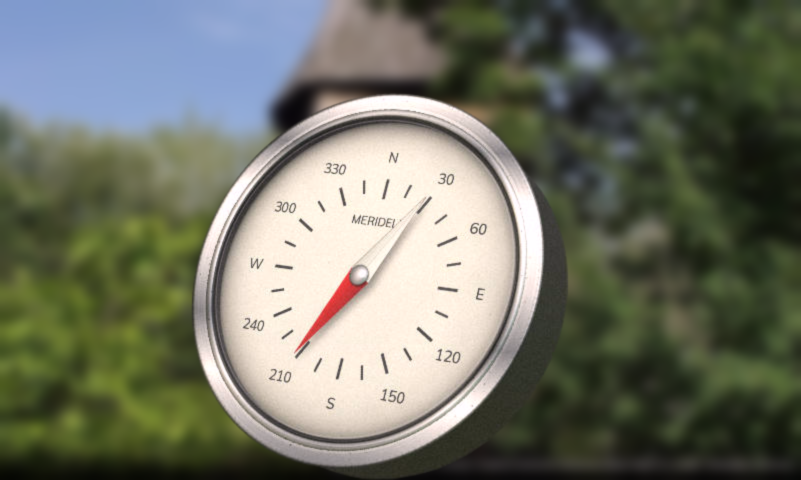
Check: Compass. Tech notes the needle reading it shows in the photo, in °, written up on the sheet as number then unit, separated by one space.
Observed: 210 °
